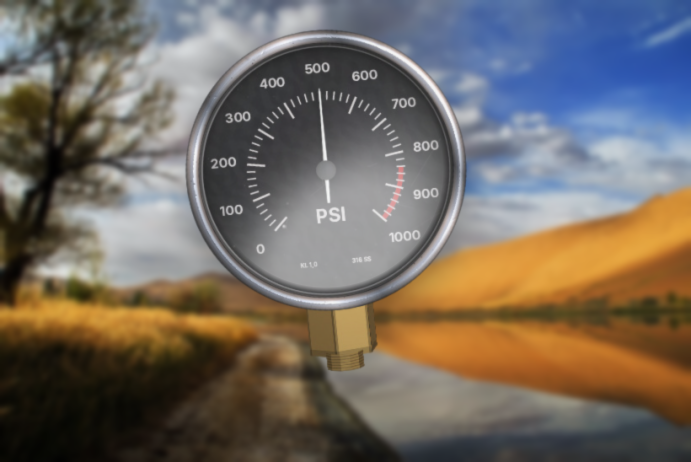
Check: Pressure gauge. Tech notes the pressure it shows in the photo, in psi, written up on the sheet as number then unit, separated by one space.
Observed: 500 psi
